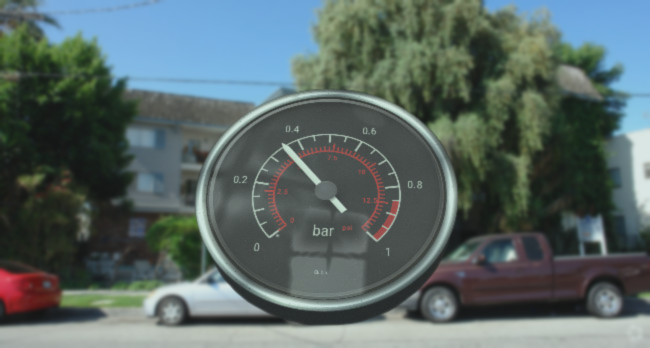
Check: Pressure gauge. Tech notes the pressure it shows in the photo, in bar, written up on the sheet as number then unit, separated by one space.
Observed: 0.35 bar
